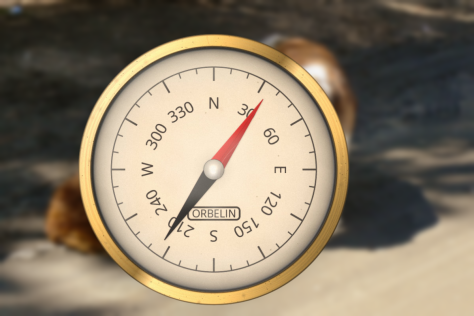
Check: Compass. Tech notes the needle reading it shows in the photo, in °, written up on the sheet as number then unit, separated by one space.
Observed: 35 °
